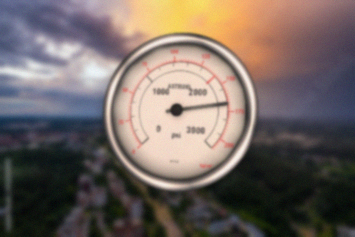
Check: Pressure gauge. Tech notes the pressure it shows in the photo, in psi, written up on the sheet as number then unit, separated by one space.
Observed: 2400 psi
